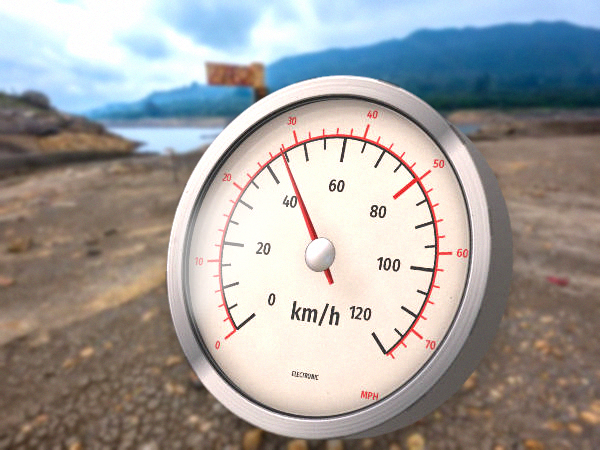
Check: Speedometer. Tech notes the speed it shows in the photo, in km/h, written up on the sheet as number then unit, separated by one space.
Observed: 45 km/h
